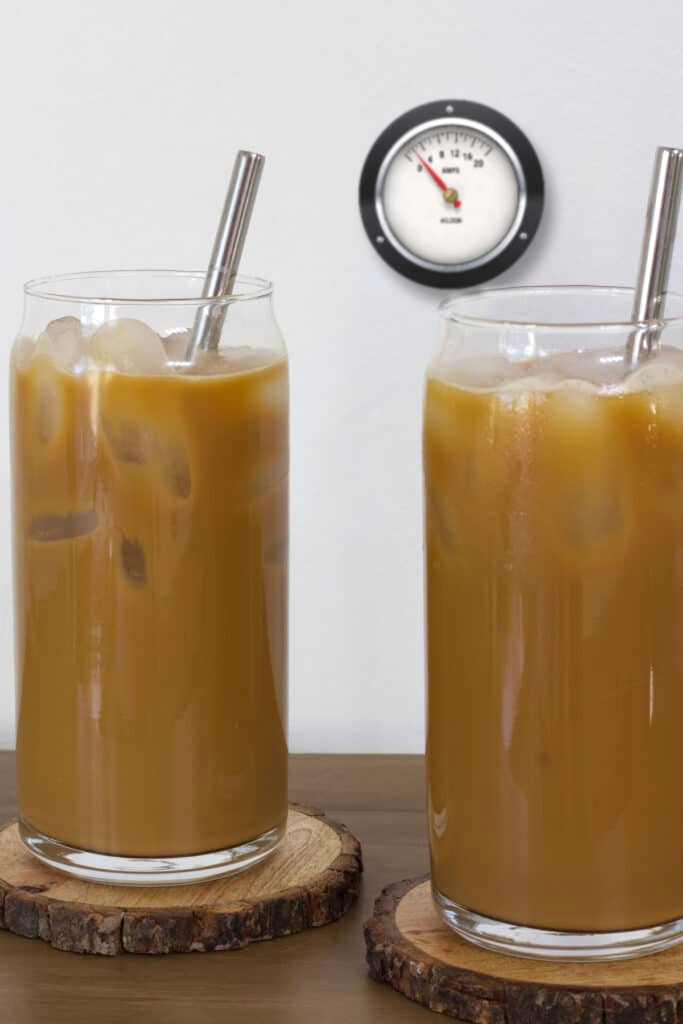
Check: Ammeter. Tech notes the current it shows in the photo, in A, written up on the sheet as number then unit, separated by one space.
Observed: 2 A
